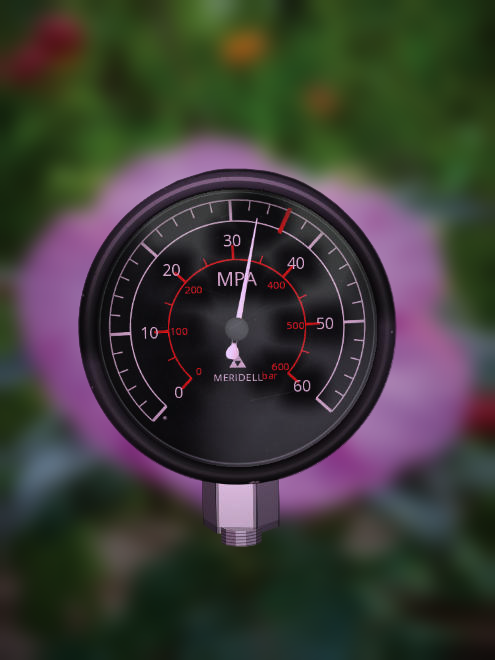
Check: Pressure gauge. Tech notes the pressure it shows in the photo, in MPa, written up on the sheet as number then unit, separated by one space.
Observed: 33 MPa
